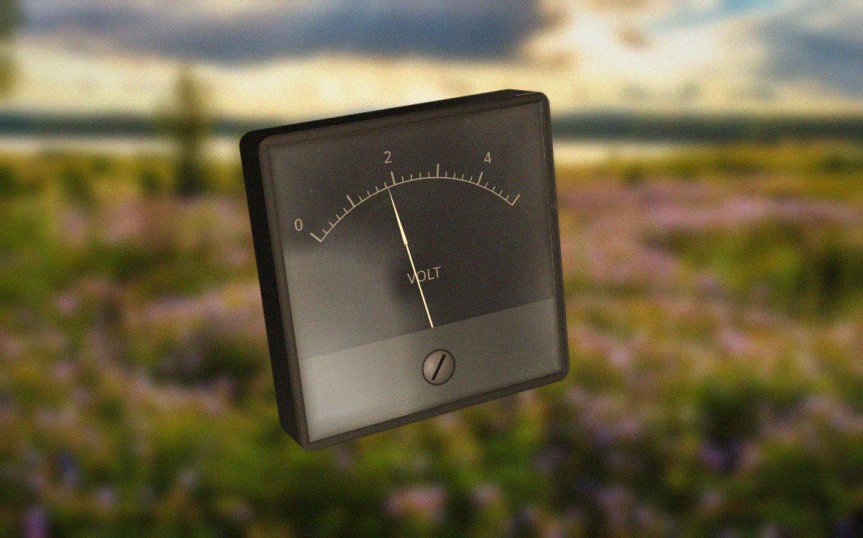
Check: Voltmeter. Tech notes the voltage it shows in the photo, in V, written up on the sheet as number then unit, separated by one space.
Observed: 1.8 V
